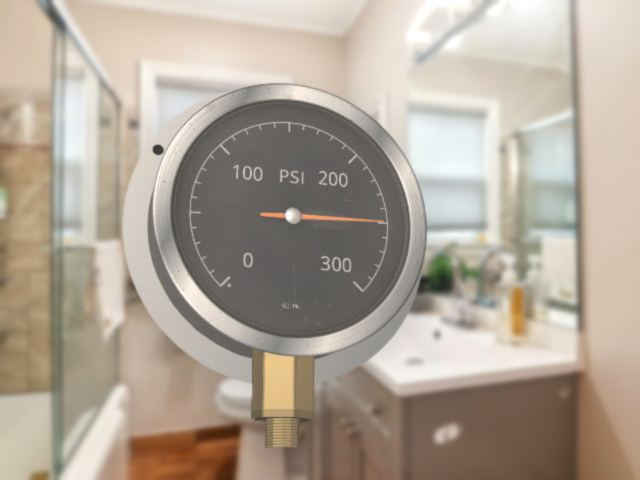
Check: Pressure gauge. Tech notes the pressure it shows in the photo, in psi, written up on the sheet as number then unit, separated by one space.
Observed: 250 psi
